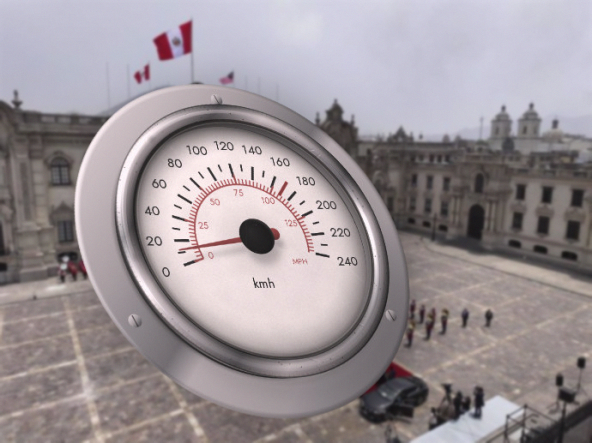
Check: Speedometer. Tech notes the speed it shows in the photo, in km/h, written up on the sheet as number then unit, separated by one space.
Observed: 10 km/h
